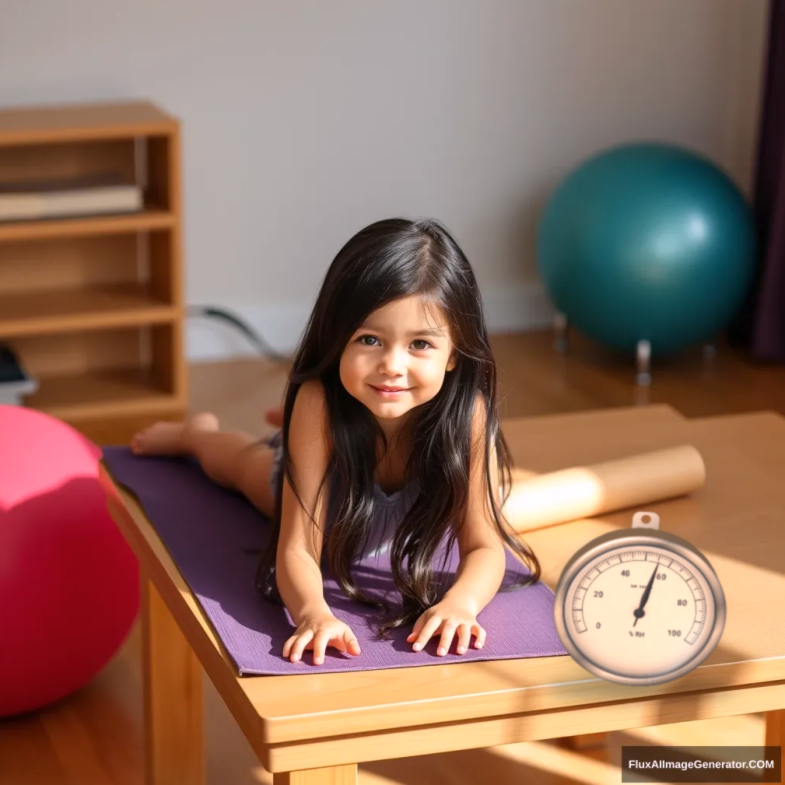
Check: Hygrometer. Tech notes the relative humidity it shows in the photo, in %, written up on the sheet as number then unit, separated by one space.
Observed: 55 %
